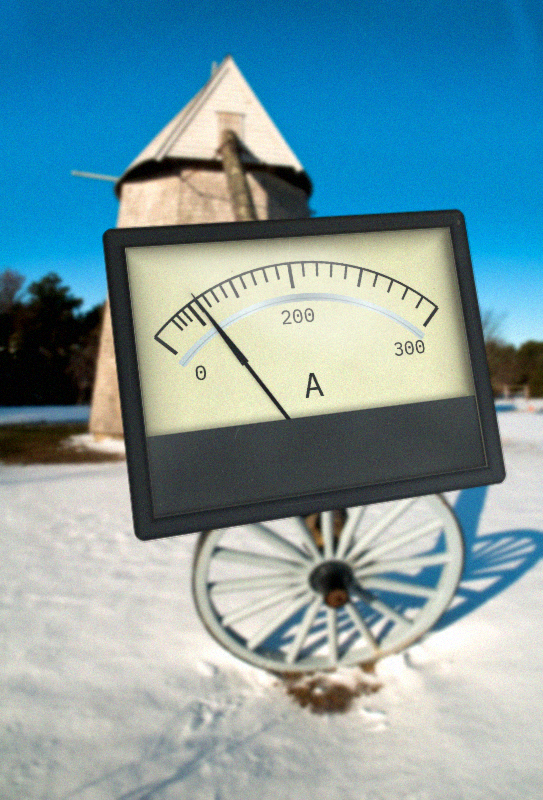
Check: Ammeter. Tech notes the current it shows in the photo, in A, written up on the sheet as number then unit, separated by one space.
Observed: 110 A
